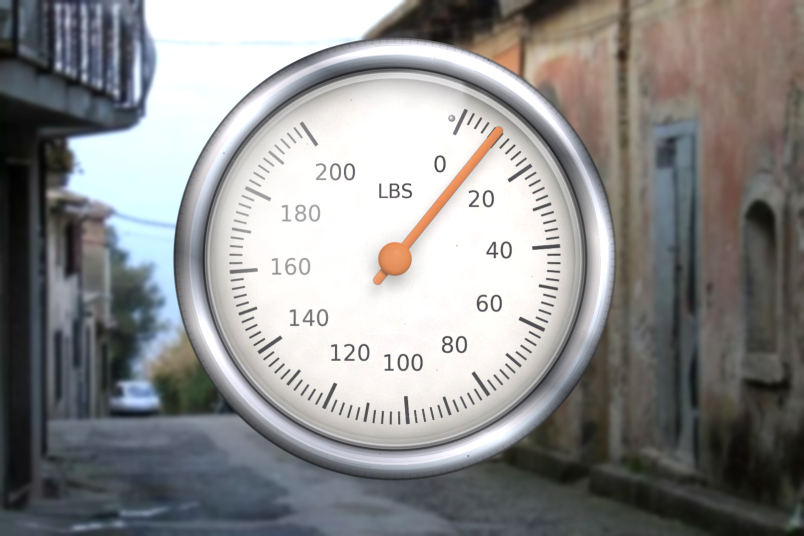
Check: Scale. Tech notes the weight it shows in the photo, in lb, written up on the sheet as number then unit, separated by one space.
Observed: 9 lb
